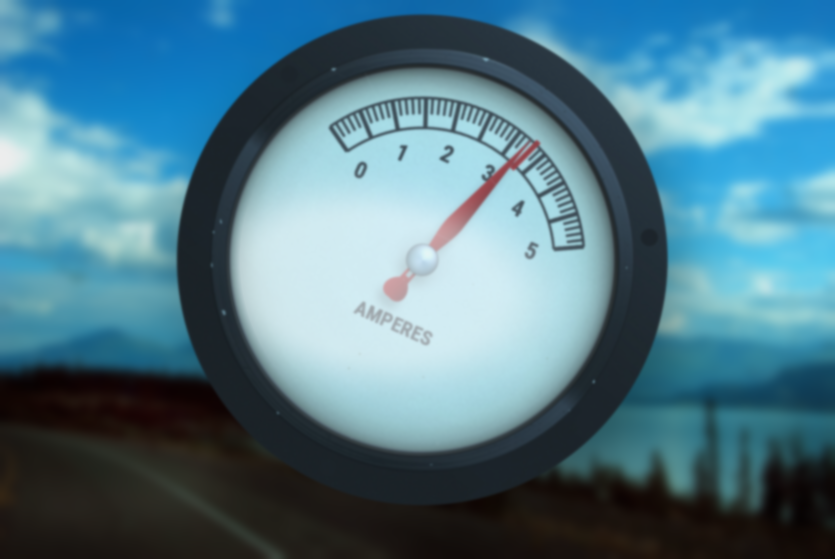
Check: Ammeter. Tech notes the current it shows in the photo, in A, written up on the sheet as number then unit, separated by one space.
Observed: 3.2 A
